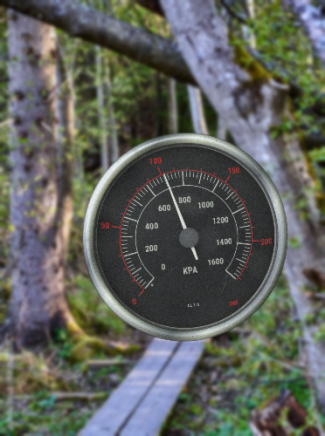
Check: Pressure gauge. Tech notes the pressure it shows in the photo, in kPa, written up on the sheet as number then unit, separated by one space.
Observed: 700 kPa
